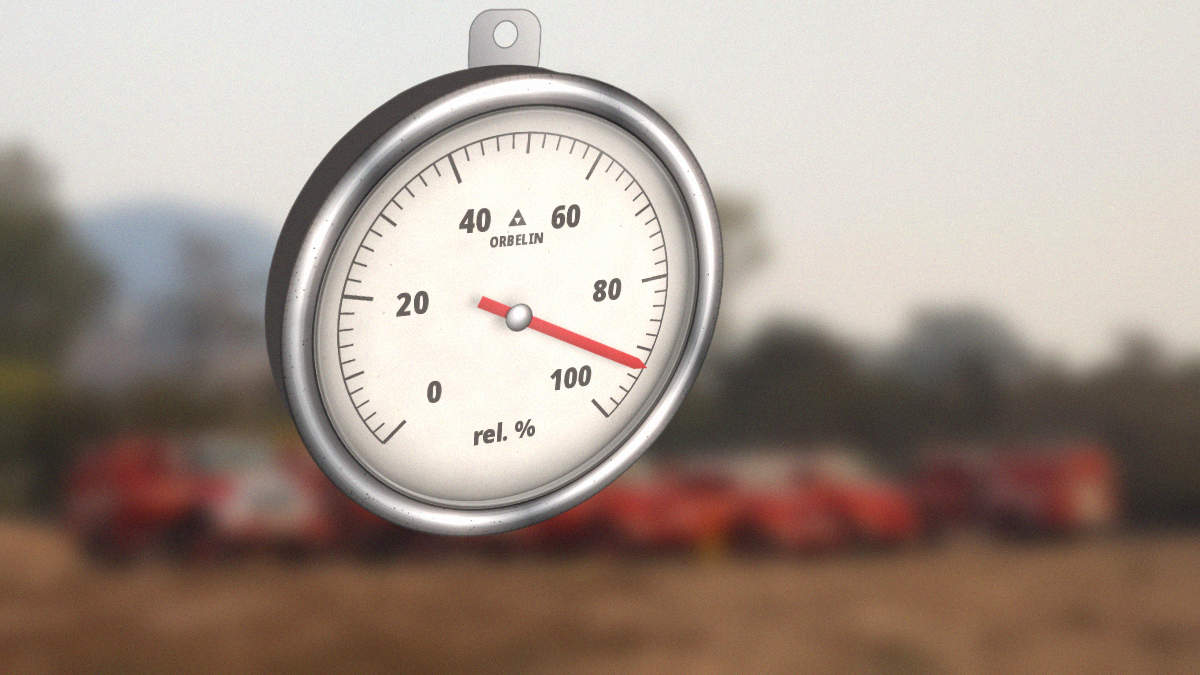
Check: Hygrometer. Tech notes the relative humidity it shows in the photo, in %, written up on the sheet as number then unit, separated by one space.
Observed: 92 %
